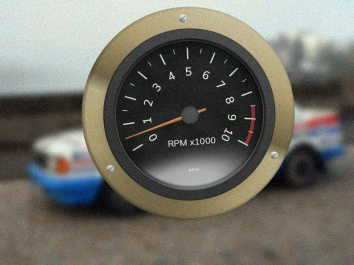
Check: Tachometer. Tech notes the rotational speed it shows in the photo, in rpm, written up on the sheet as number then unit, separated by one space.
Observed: 500 rpm
